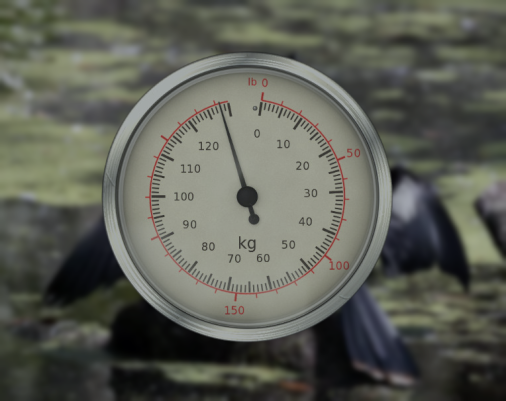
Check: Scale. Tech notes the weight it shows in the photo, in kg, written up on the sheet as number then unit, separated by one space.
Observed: 128 kg
